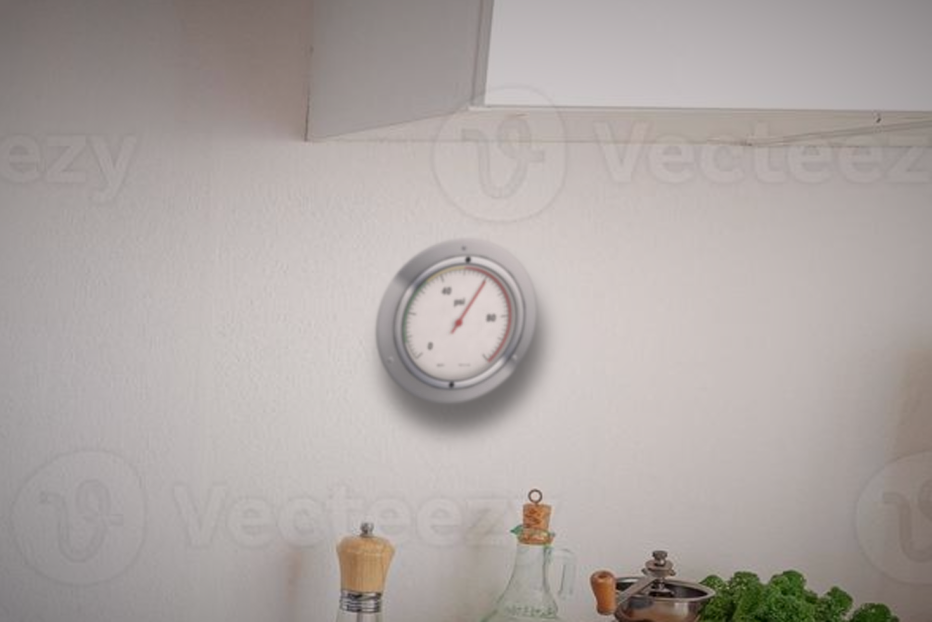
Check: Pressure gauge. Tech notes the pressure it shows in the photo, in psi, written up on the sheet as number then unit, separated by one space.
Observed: 60 psi
